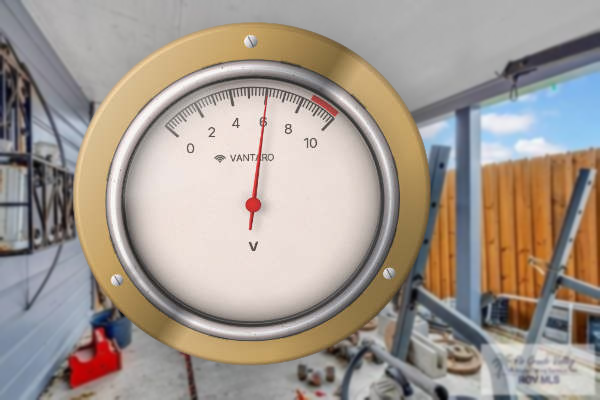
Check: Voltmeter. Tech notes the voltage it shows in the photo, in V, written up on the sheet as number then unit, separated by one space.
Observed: 6 V
